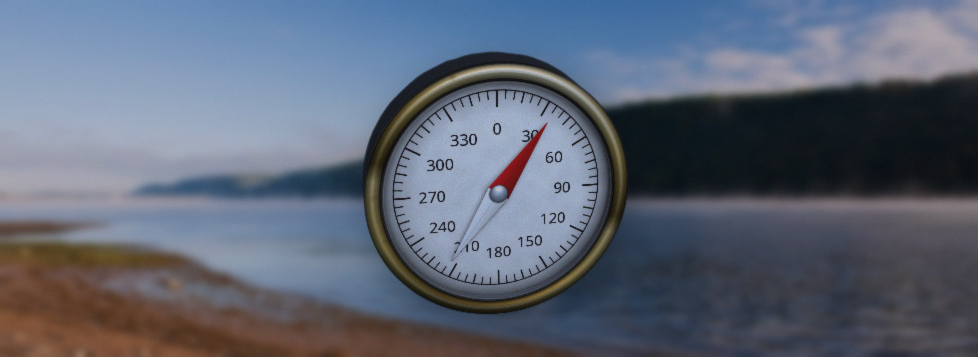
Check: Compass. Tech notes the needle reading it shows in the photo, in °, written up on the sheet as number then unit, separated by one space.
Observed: 35 °
